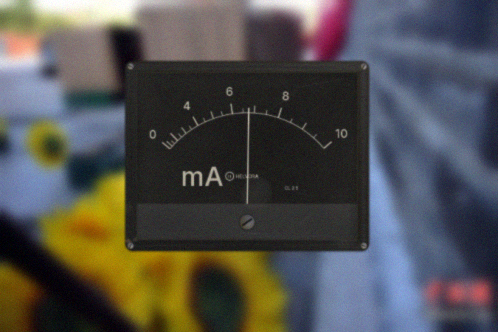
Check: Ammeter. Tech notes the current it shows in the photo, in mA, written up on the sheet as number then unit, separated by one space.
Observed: 6.75 mA
